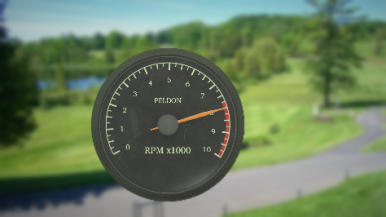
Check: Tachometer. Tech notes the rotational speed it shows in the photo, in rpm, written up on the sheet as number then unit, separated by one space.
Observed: 8000 rpm
